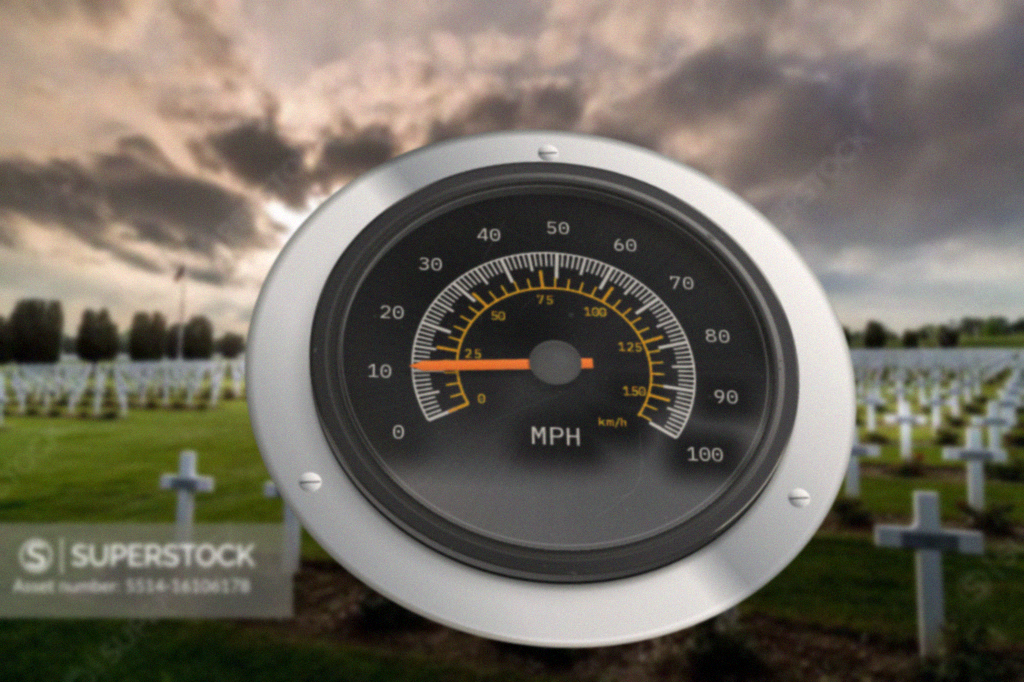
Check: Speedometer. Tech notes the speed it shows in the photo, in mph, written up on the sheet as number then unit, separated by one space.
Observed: 10 mph
